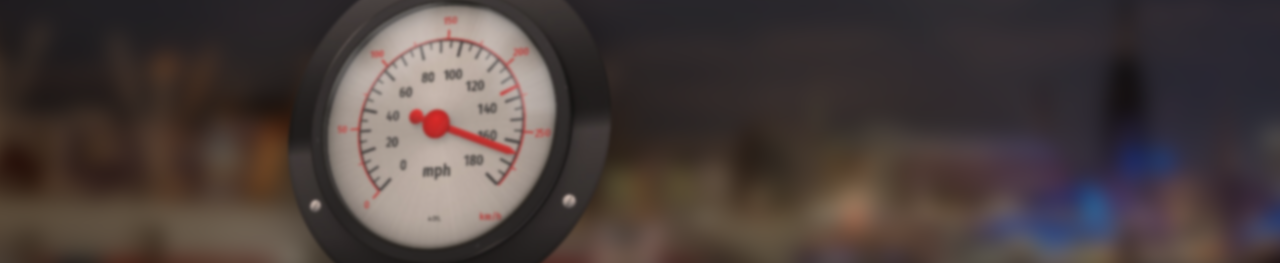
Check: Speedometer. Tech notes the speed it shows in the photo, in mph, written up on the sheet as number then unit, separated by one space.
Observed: 165 mph
